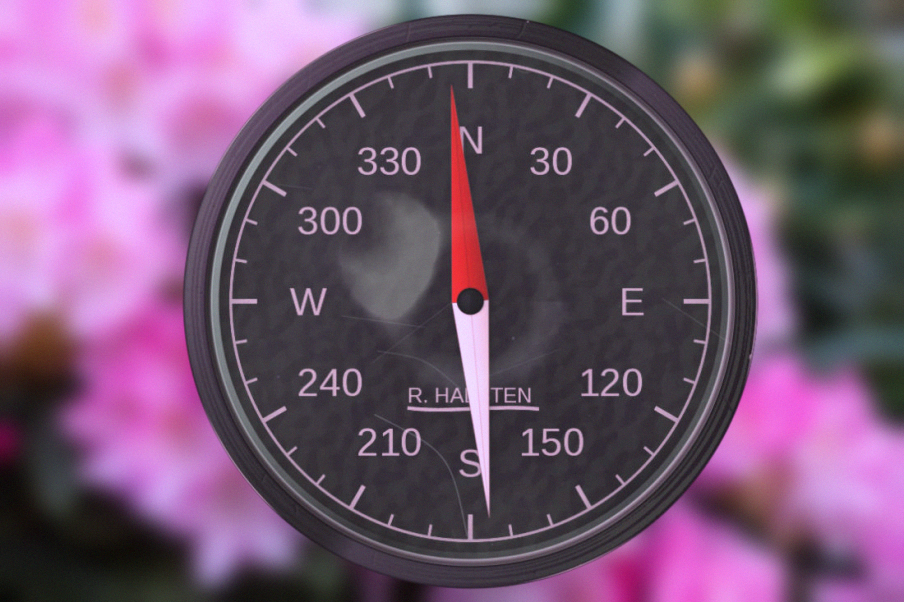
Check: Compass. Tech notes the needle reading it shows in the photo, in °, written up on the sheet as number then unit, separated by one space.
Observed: 355 °
